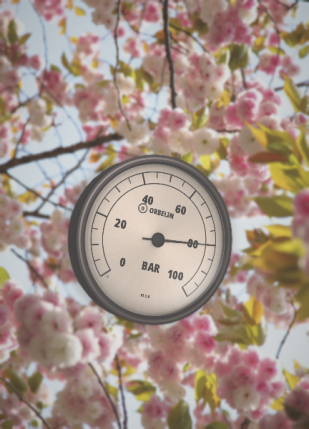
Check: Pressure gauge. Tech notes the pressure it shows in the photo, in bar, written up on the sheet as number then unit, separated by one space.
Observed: 80 bar
